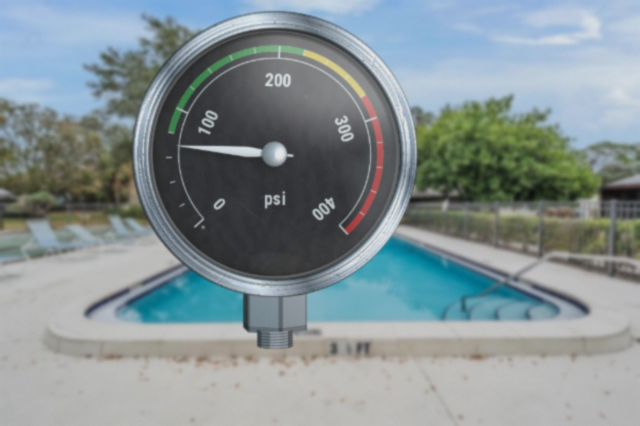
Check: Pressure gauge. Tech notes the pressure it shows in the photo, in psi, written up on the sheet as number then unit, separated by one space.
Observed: 70 psi
